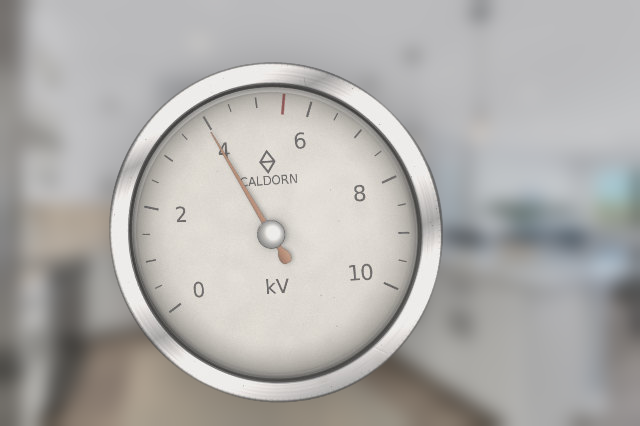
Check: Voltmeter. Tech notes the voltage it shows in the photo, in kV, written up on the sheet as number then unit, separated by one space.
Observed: 4 kV
